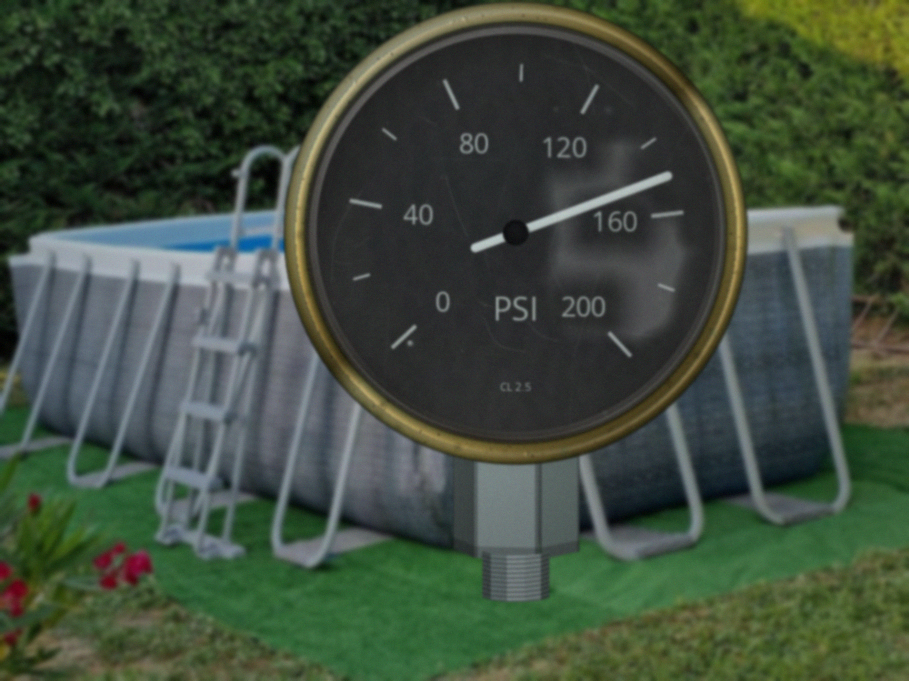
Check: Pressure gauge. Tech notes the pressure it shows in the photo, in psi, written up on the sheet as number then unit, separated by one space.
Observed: 150 psi
